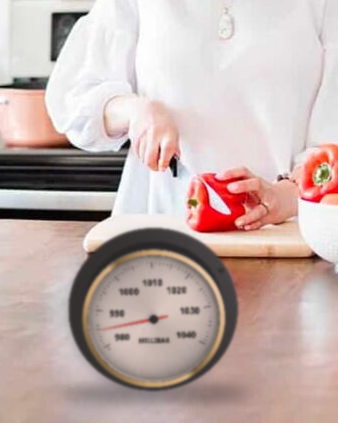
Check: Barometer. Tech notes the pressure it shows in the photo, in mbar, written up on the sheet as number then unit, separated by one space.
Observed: 985 mbar
